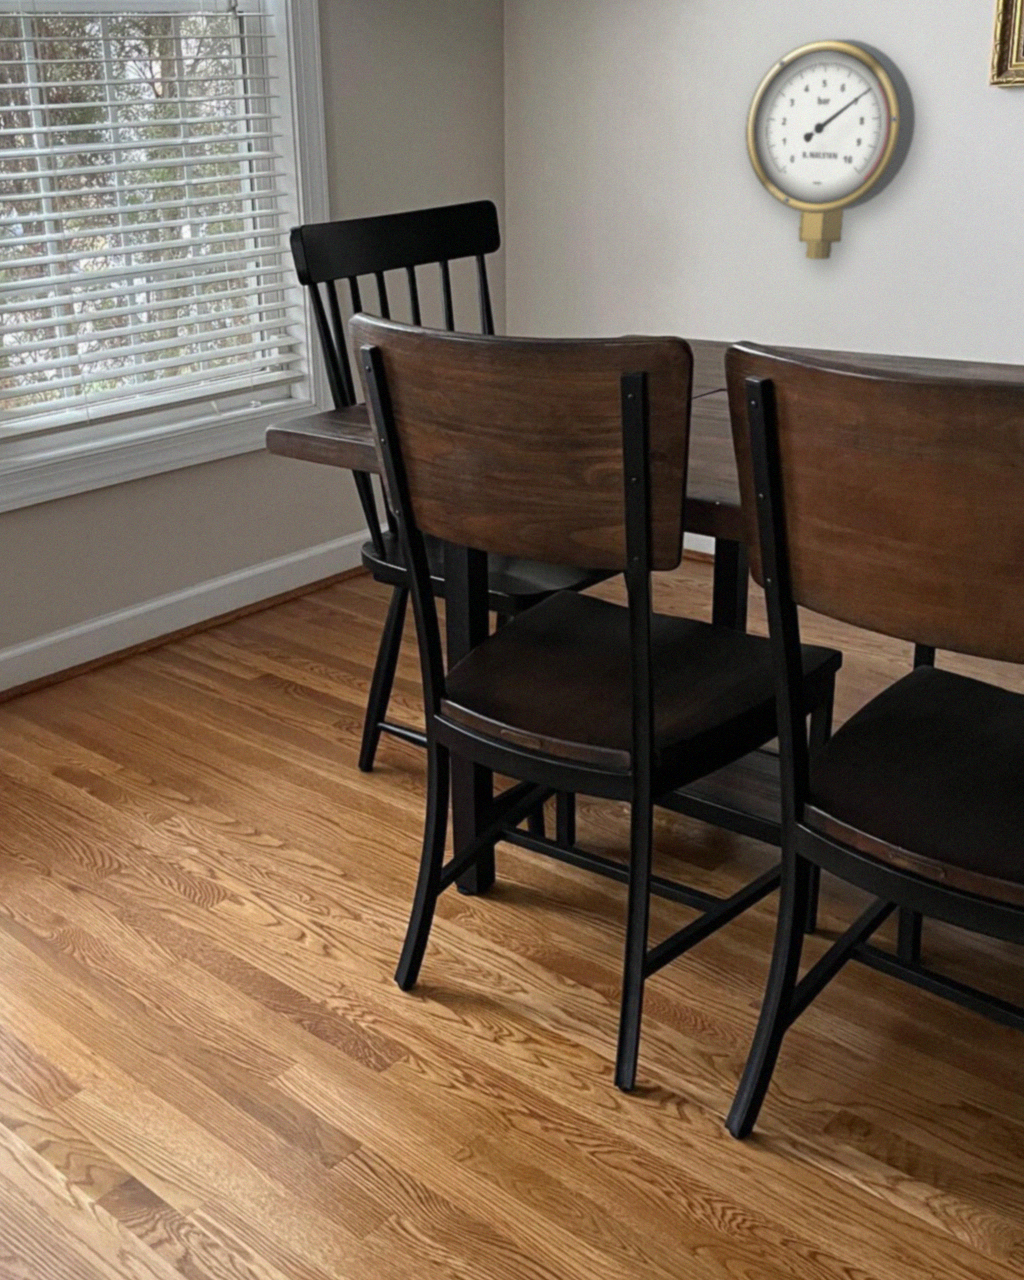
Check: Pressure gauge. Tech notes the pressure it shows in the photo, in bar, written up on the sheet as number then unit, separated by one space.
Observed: 7 bar
